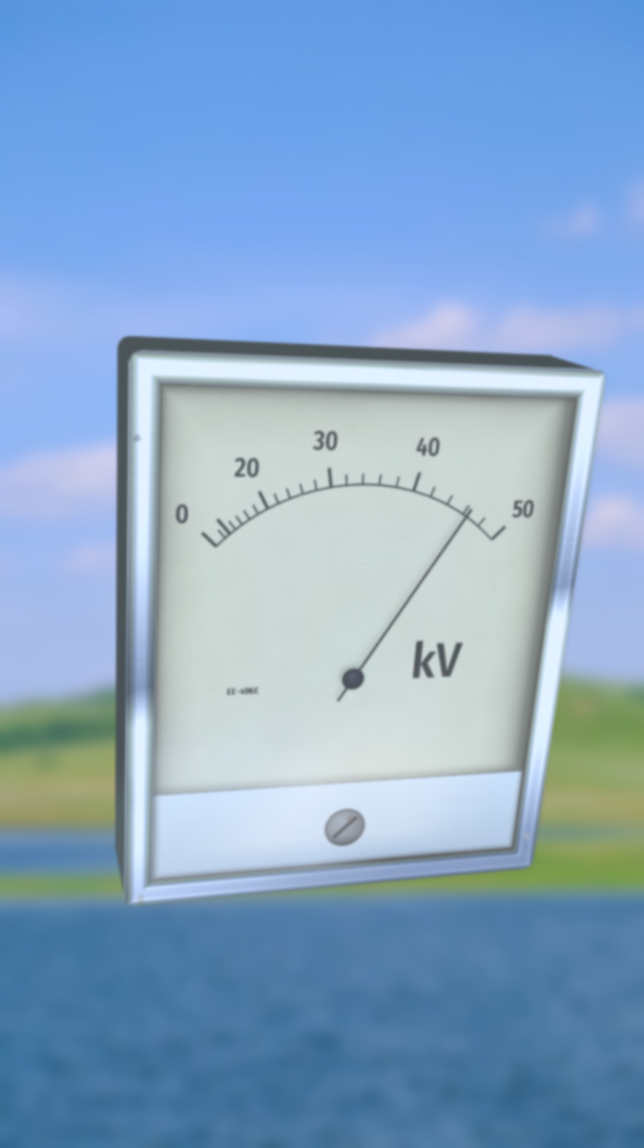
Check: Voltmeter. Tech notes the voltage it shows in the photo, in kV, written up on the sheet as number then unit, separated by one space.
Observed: 46 kV
